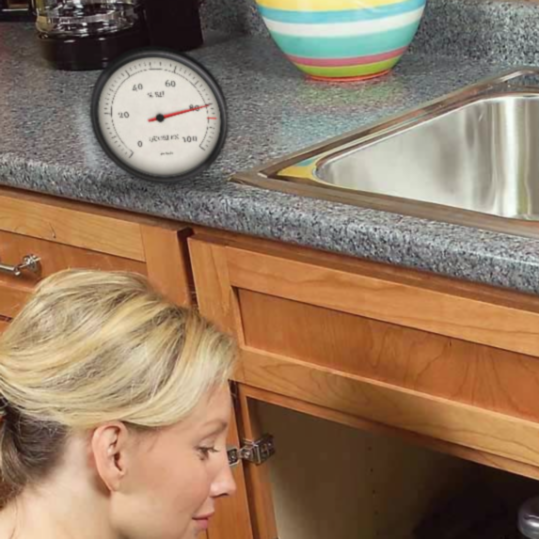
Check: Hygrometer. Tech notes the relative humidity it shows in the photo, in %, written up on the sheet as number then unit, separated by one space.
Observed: 80 %
